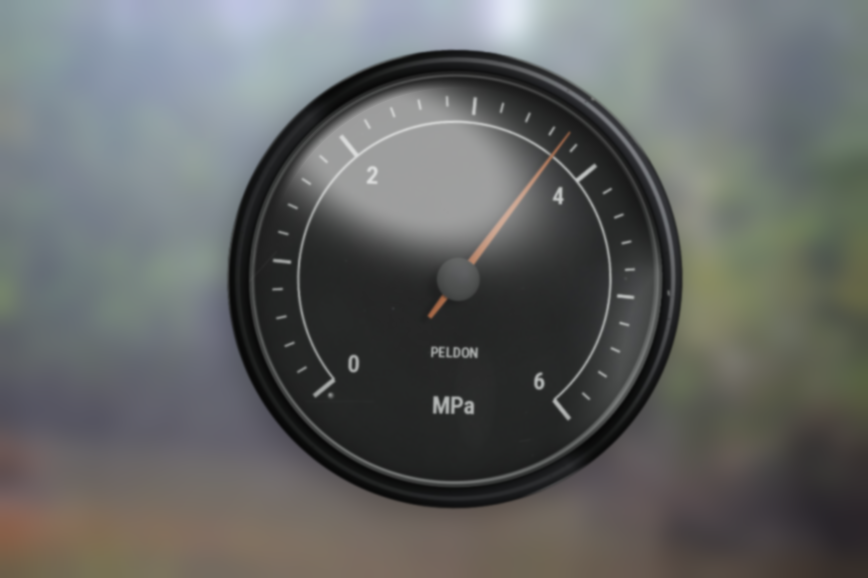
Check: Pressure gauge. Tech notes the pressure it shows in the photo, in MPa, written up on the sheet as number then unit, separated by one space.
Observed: 3.7 MPa
